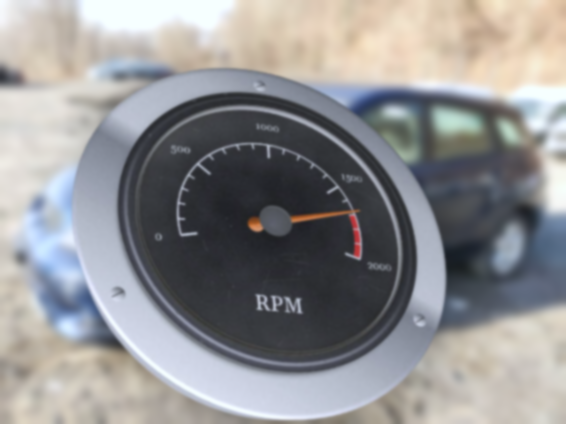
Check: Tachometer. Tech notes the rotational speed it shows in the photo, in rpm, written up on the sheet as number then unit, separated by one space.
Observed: 1700 rpm
